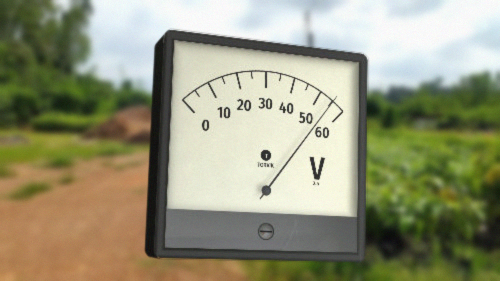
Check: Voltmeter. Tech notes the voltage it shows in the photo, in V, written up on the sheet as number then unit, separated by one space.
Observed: 55 V
